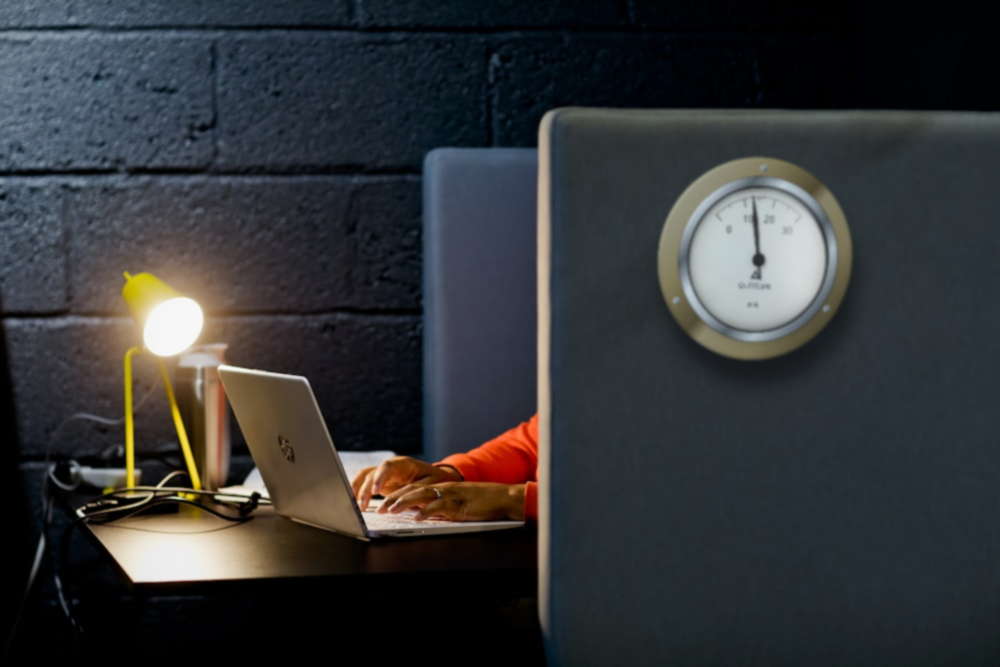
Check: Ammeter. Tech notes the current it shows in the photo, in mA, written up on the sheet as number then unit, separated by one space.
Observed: 12.5 mA
